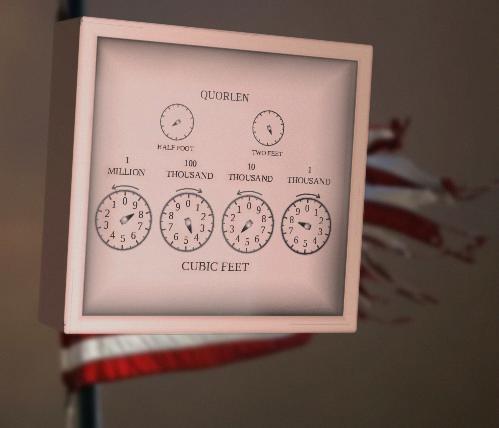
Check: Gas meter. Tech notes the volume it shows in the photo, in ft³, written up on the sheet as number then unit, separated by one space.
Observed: 843800 ft³
